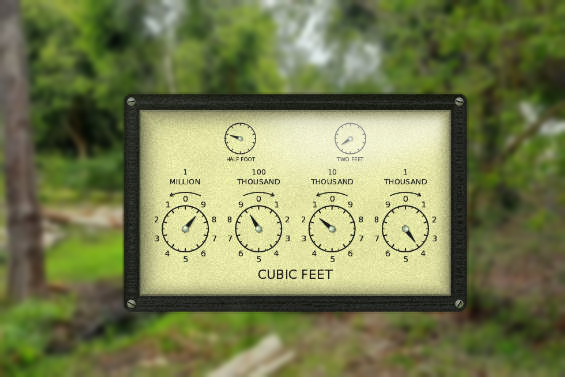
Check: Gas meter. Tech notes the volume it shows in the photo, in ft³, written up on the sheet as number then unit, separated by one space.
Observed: 891400 ft³
